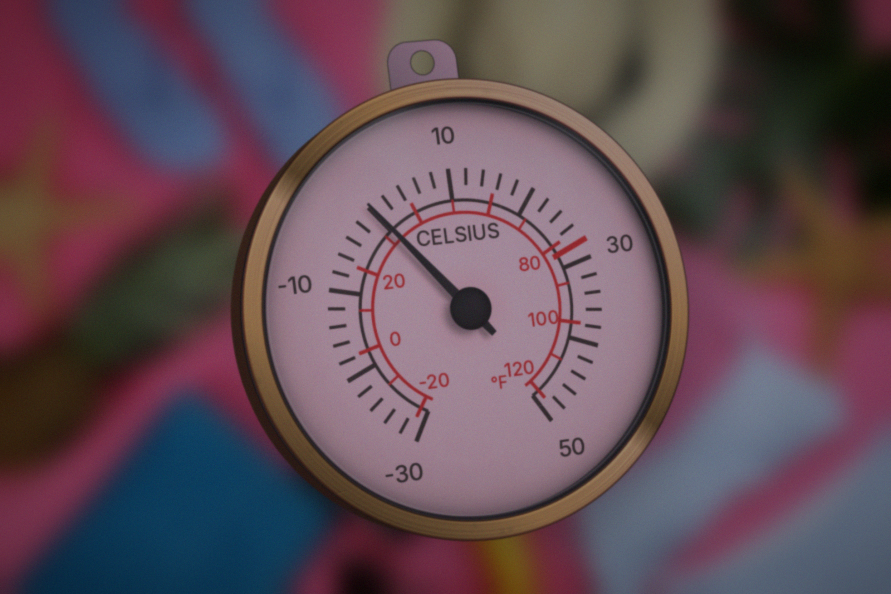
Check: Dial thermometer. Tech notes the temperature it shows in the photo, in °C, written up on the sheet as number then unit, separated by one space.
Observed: 0 °C
